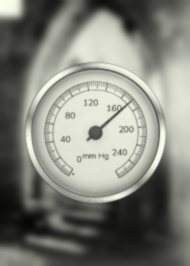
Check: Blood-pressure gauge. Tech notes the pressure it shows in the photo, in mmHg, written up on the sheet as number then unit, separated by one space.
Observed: 170 mmHg
